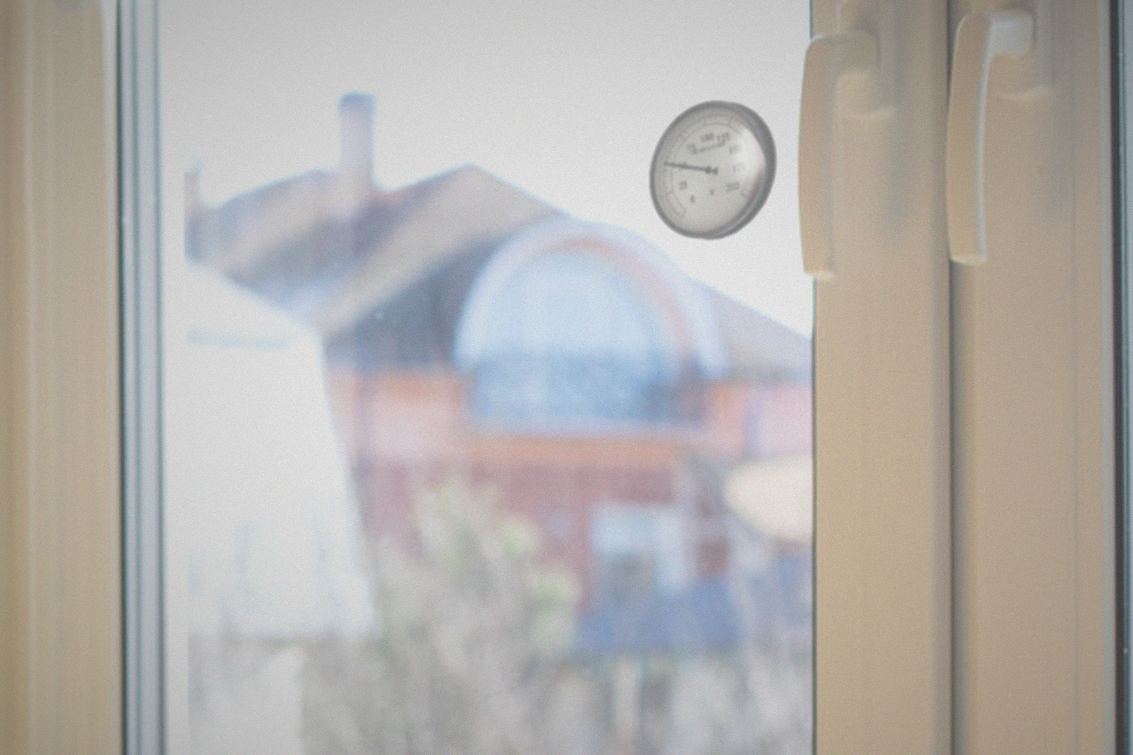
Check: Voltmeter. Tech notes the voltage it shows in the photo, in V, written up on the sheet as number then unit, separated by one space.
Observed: 50 V
